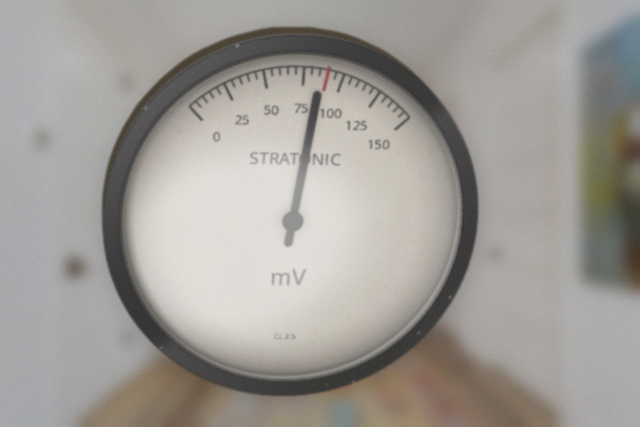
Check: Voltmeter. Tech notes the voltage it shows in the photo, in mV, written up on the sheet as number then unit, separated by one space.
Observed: 85 mV
